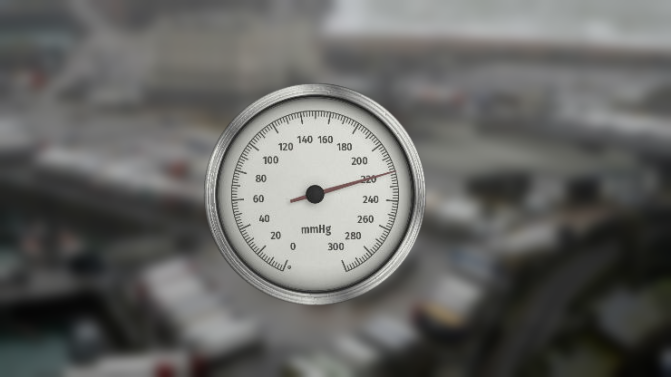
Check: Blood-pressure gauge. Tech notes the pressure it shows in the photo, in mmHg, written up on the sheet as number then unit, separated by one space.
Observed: 220 mmHg
